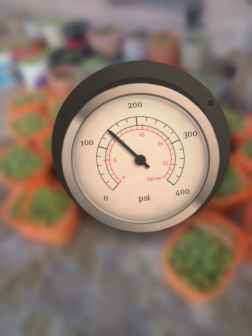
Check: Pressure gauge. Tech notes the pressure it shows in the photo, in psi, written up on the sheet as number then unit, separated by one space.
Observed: 140 psi
